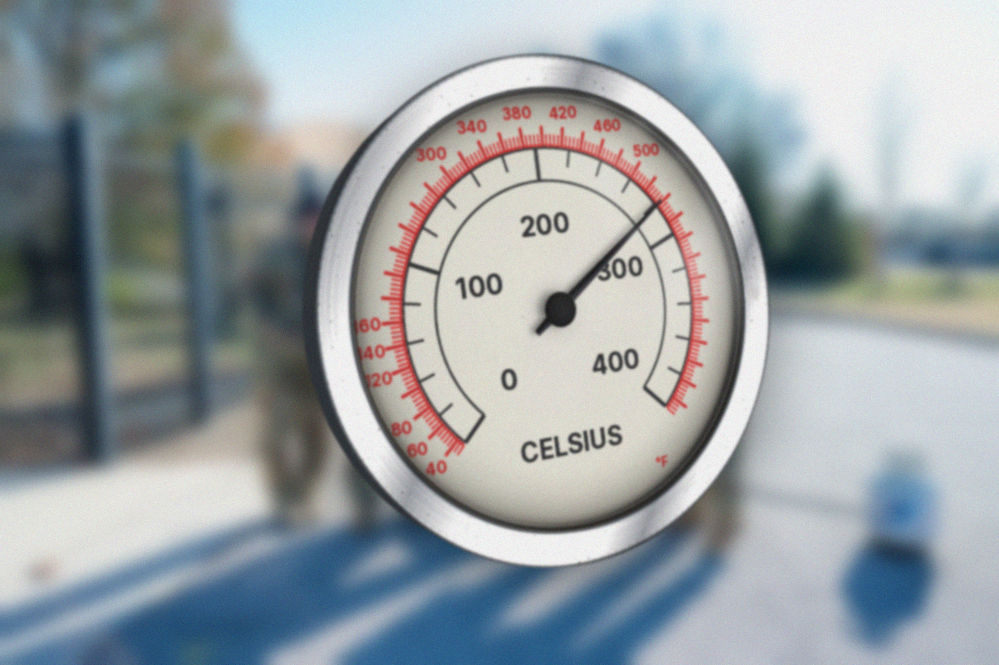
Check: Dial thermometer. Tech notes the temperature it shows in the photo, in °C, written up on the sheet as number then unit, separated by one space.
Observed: 280 °C
